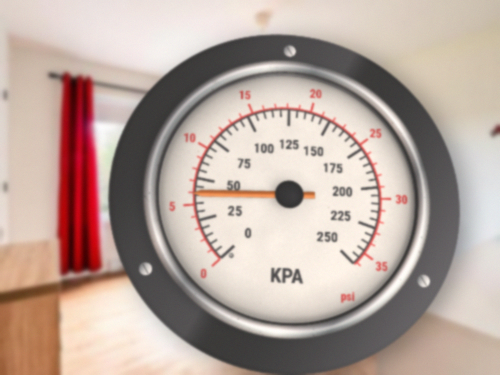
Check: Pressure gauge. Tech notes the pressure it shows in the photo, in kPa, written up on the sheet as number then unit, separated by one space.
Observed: 40 kPa
